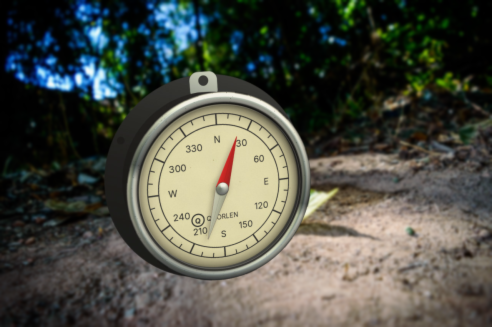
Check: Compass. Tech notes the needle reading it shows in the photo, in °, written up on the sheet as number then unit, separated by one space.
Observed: 20 °
